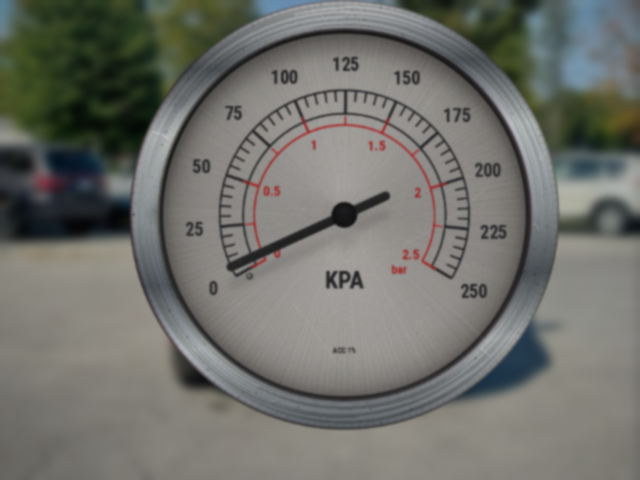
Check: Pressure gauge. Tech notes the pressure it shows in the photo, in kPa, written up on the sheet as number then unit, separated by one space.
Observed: 5 kPa
